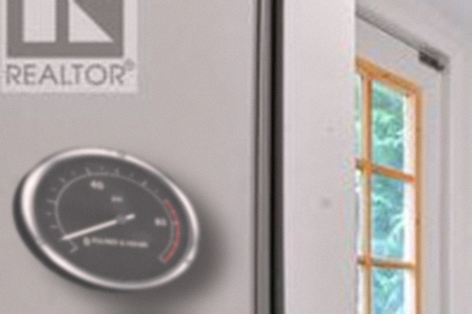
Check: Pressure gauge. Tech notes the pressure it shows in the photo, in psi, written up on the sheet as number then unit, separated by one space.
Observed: 5 psi
